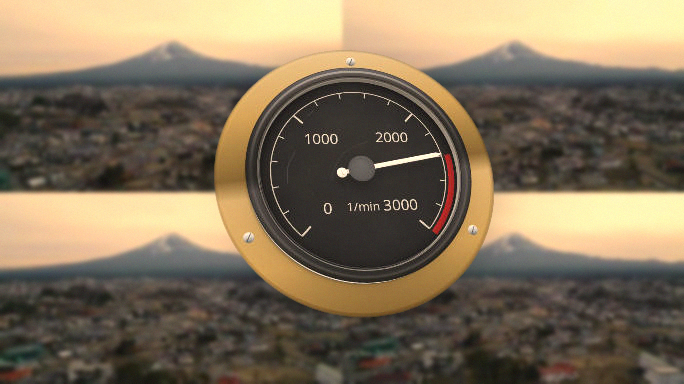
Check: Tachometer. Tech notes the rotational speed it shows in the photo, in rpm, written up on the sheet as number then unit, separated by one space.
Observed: 2400 rpm
